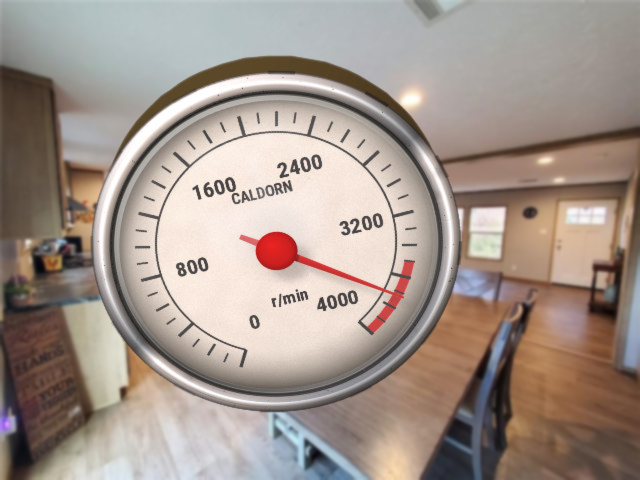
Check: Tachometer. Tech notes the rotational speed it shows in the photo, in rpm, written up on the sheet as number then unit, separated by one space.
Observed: 3700 rpm
